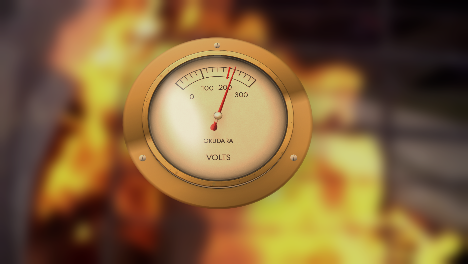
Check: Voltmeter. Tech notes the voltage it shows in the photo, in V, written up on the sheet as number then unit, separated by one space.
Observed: 220 V
